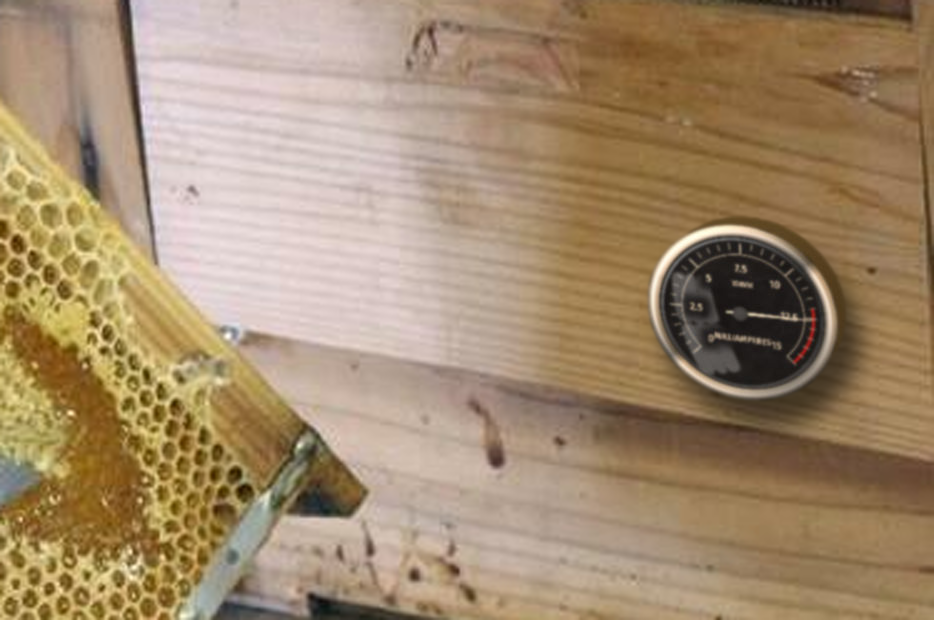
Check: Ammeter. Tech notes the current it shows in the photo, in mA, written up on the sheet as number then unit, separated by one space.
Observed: 12.5 mA
